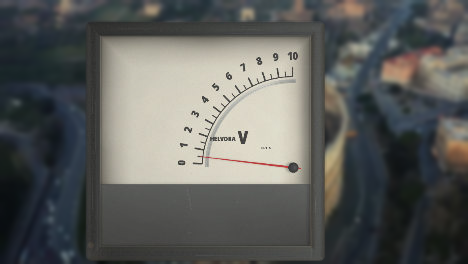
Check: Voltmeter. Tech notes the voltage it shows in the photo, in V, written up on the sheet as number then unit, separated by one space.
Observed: 0.5 V
